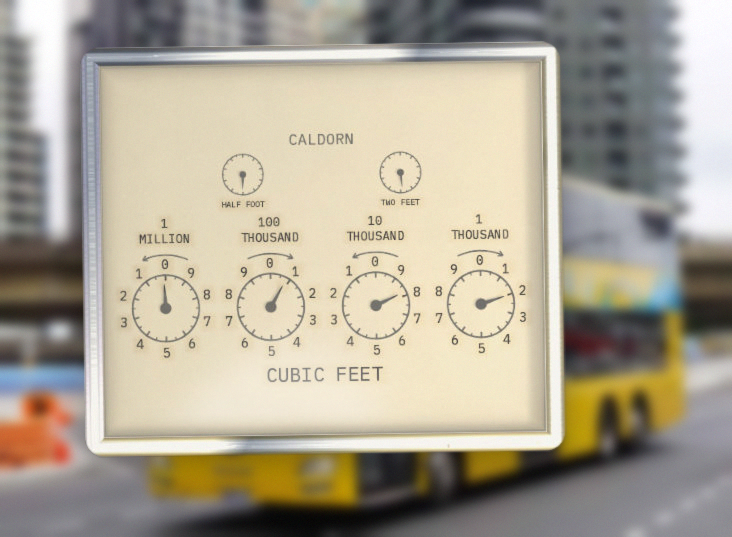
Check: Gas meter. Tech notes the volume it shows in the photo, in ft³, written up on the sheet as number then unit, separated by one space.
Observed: 8200 ft³
